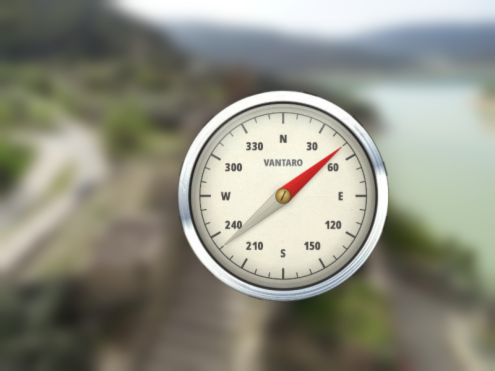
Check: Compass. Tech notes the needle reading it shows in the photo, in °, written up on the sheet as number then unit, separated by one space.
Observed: 50 °
